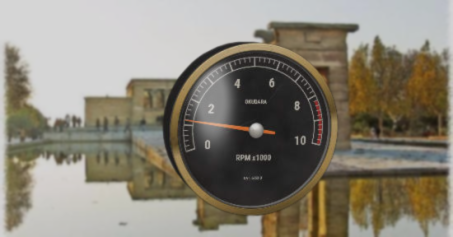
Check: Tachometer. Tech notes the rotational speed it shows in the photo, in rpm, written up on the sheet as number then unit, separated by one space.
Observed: 1200 rpm
